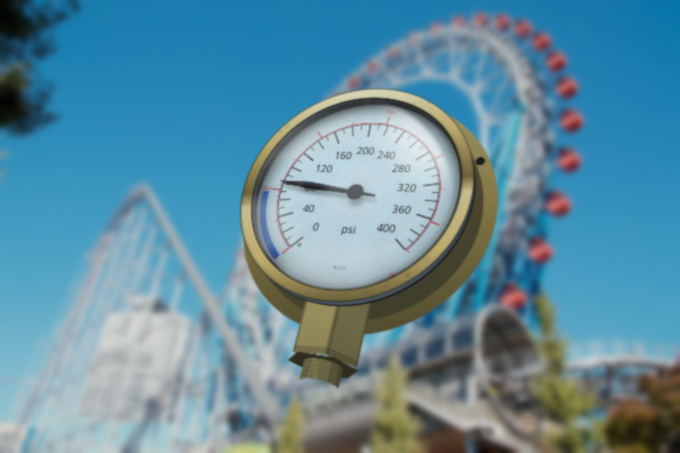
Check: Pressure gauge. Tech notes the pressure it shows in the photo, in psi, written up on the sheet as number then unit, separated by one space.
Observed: 80 psi
